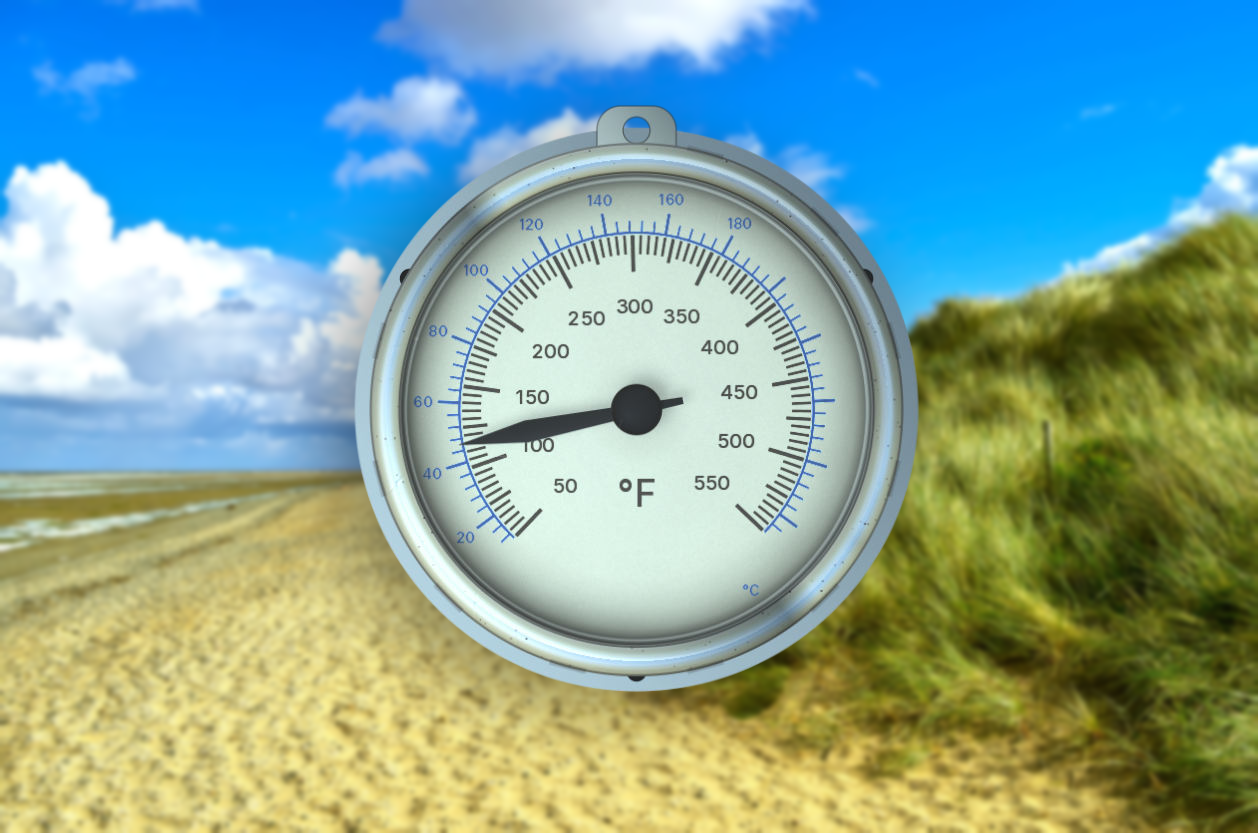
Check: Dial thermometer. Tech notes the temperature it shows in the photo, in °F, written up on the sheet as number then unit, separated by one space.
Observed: 115 °F
